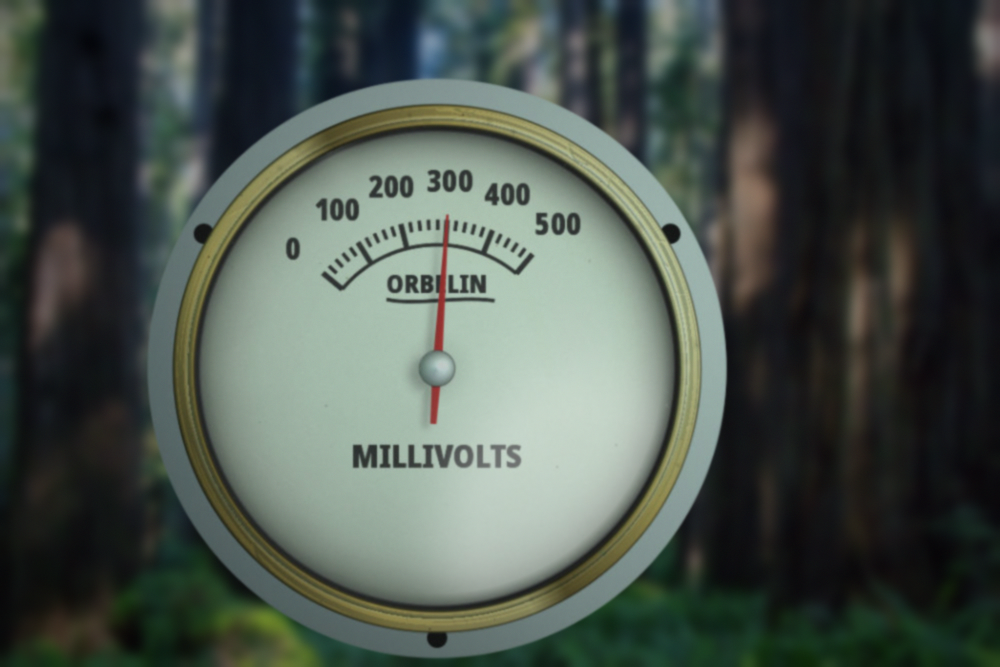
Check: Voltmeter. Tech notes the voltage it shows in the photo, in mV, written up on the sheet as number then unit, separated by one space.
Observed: 300 mV
